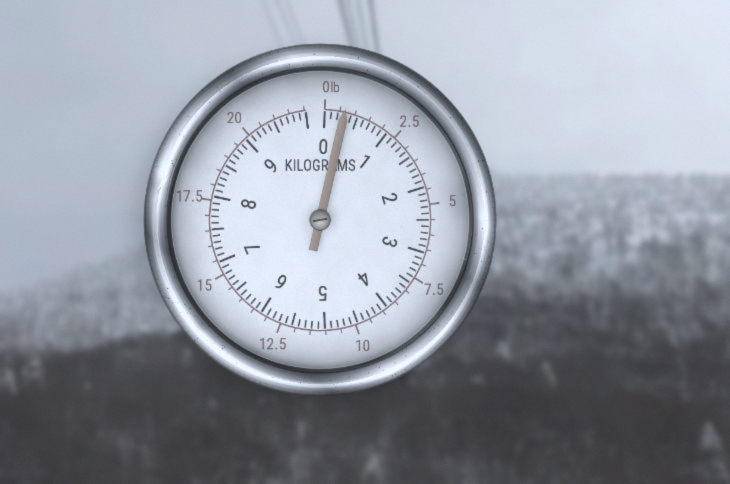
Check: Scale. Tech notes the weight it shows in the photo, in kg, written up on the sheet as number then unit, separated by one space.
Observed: 0.3 kg
